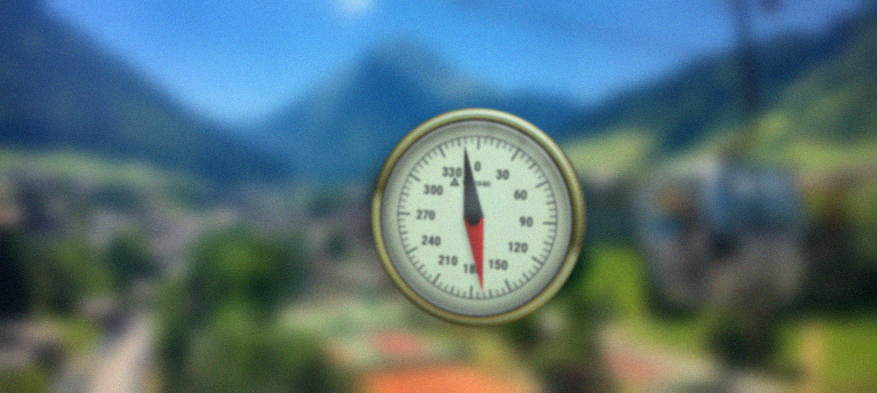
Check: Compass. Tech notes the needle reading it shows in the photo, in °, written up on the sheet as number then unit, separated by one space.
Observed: 170 °
